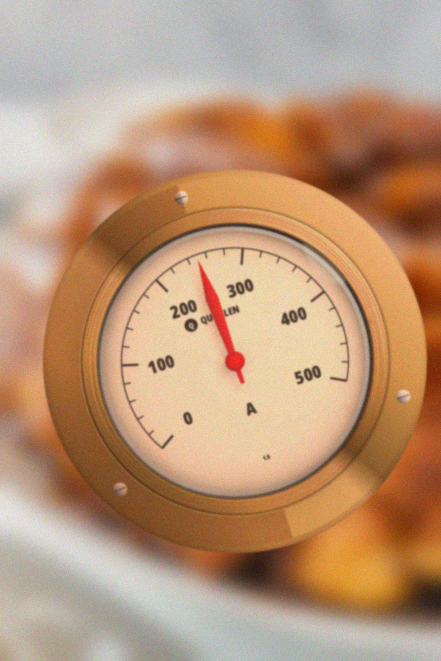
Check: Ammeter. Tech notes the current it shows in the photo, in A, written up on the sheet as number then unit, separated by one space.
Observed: 250 A
